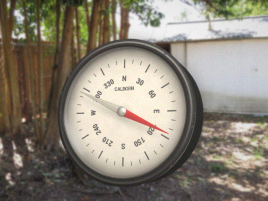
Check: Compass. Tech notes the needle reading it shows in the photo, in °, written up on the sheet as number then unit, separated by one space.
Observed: 115 °
